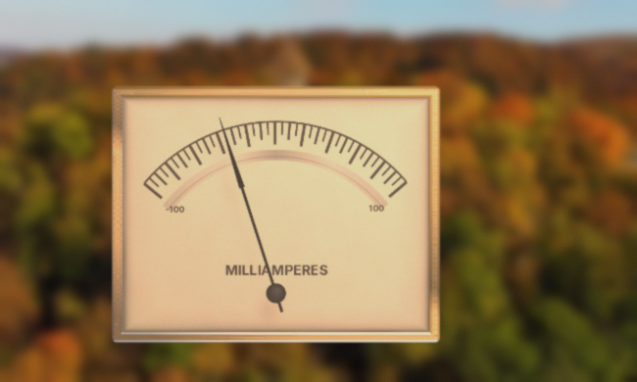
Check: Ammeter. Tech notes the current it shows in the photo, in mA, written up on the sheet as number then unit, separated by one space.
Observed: -35 mA
